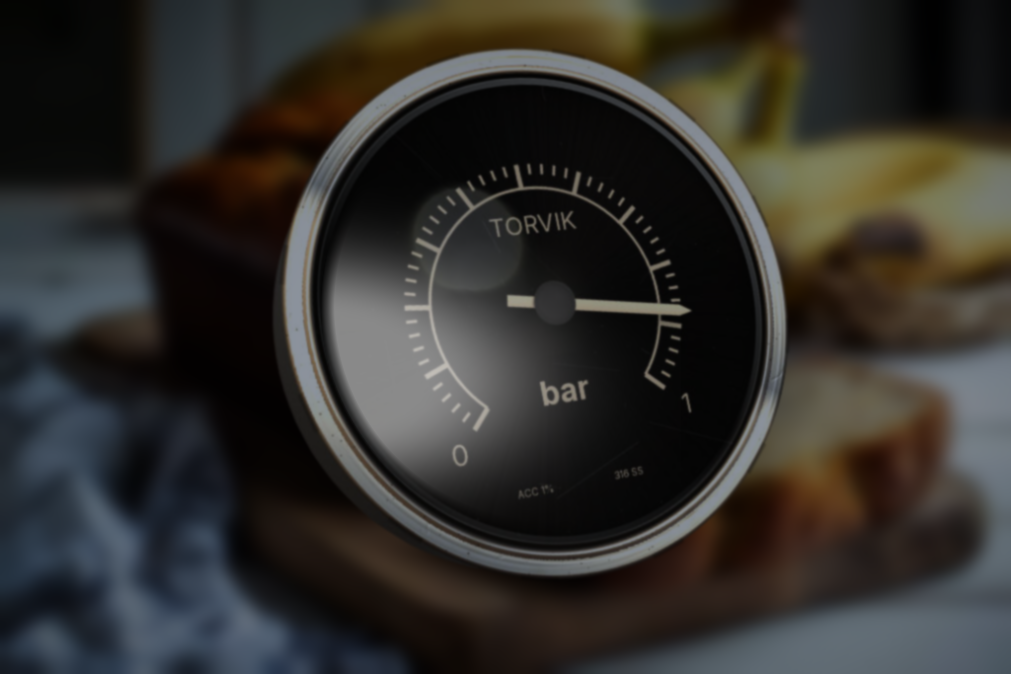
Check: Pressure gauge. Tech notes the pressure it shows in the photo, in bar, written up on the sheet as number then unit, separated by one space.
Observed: 0.88 bar
